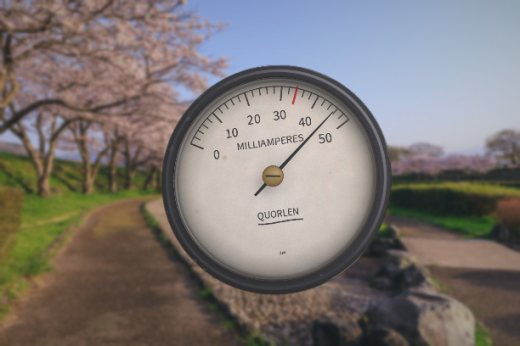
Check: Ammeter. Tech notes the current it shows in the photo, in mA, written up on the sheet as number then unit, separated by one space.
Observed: 46 mA
